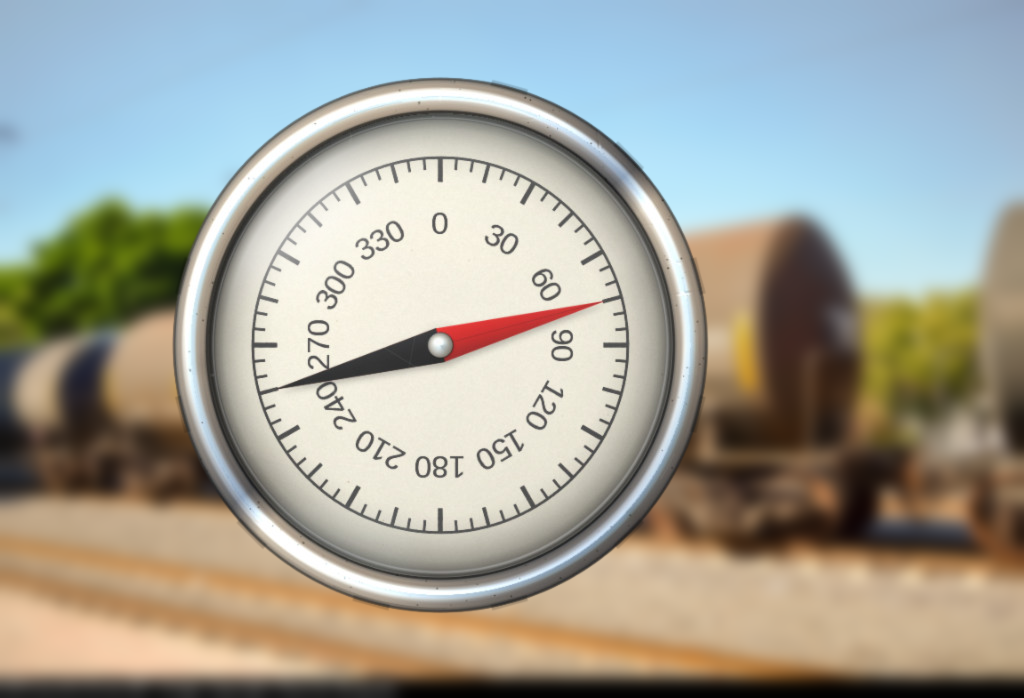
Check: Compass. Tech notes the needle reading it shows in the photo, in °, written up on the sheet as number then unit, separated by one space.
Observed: 75 °
